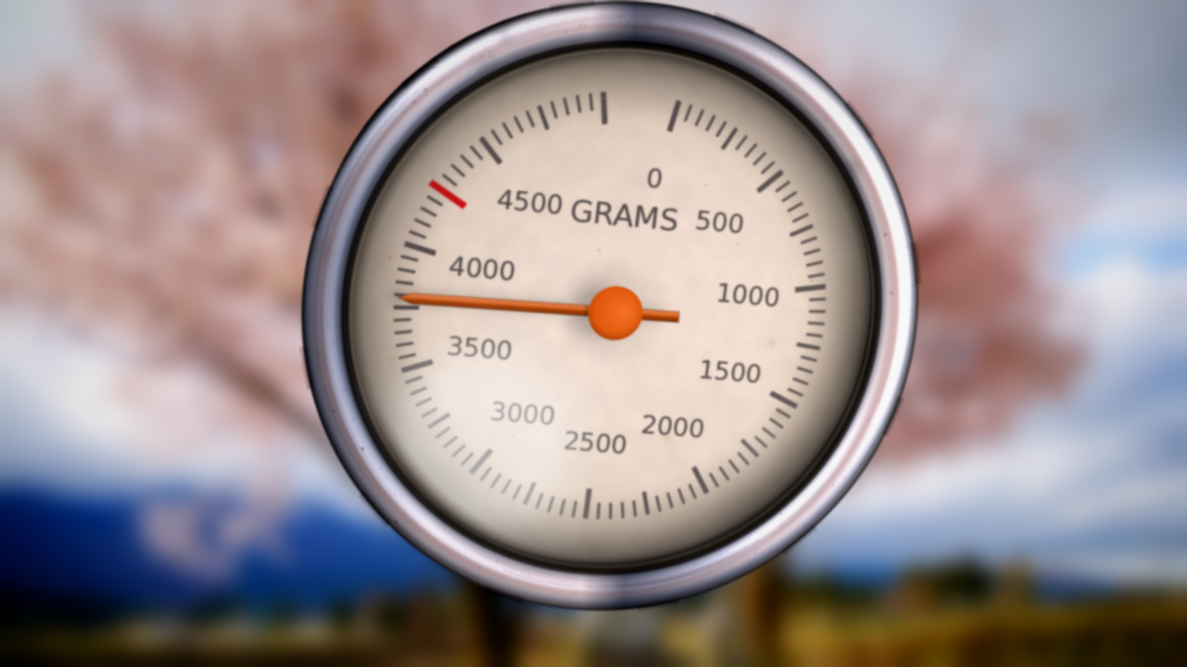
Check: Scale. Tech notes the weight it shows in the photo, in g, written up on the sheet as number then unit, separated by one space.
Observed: 3800 g
